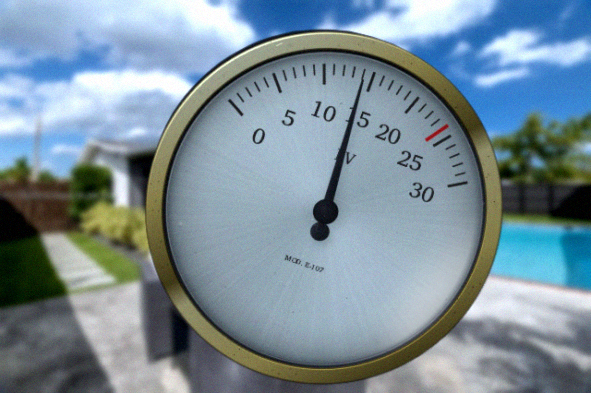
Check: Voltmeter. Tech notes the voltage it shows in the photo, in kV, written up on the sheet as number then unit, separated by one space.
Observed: 14 kV
